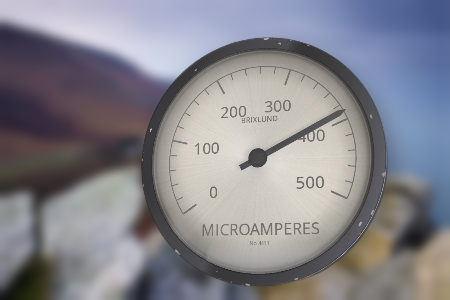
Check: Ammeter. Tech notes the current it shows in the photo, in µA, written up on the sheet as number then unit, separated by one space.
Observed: 390 µA
